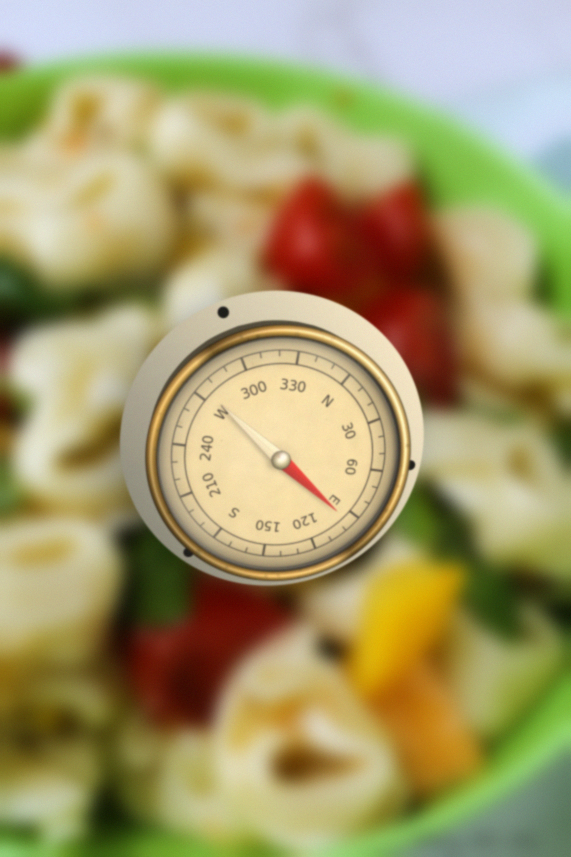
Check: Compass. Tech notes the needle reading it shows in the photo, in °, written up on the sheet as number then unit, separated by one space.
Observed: 95 °
